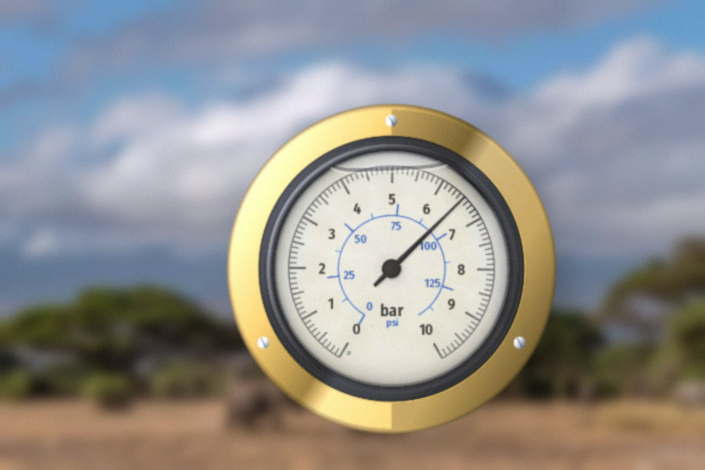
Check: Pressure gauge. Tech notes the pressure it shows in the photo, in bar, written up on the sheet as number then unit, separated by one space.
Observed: 6.5 bar
